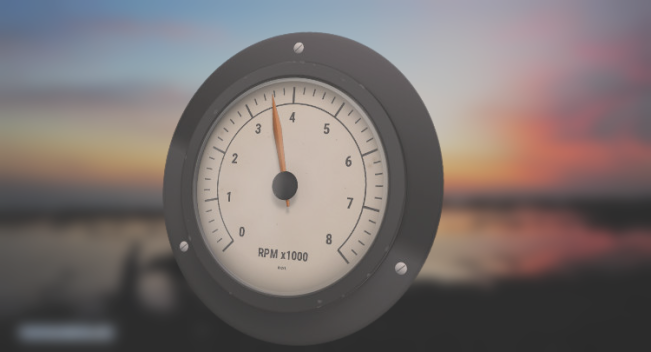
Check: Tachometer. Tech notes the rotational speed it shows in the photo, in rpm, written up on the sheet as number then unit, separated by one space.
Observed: 3600 rpm
